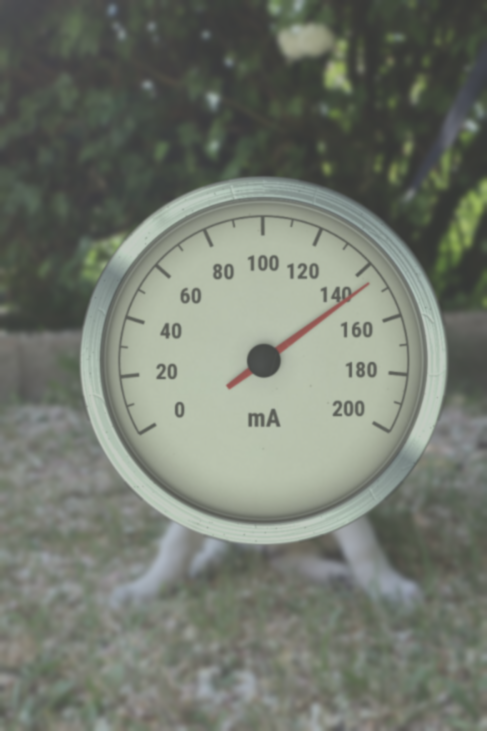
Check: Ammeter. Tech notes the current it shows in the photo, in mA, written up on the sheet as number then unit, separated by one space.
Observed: 145 mA
